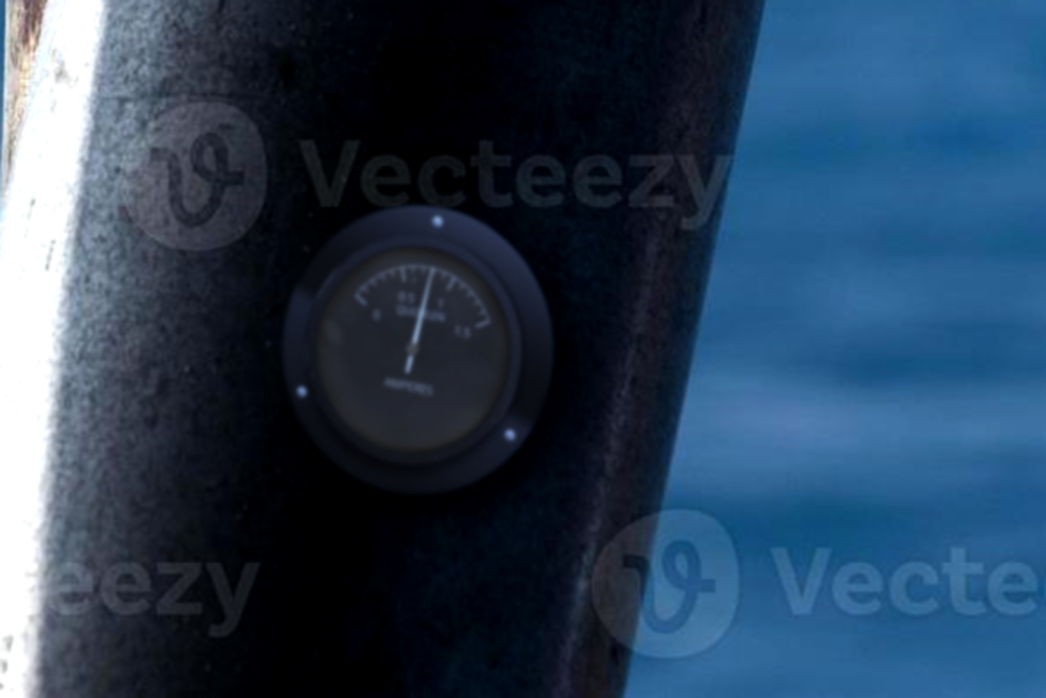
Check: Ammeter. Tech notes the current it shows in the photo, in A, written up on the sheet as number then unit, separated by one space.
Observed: 0.8 A
